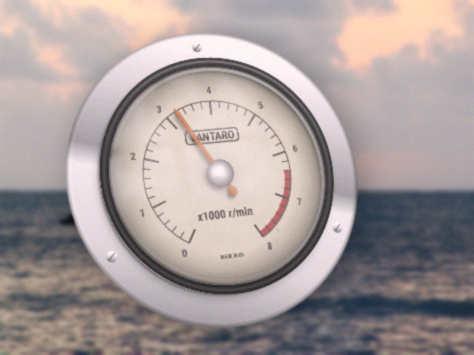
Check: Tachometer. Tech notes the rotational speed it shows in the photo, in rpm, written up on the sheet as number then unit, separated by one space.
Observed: 3200 rpm
